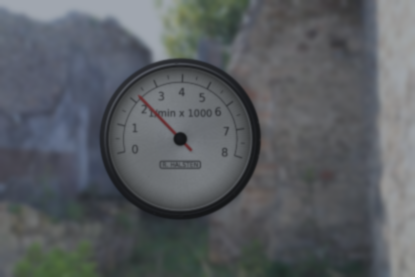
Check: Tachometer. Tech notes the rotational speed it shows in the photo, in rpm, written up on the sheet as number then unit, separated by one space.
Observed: 2250 rpm
